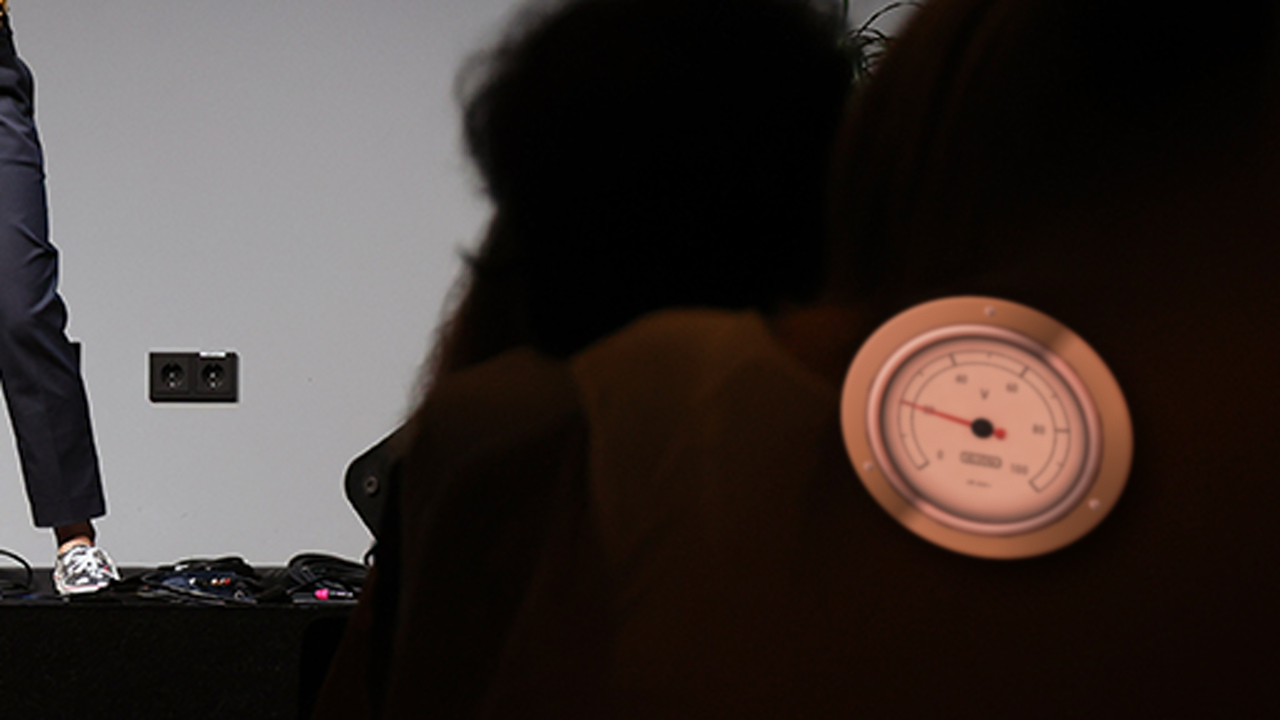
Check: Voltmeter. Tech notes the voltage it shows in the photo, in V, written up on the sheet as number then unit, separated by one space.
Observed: 20 V
